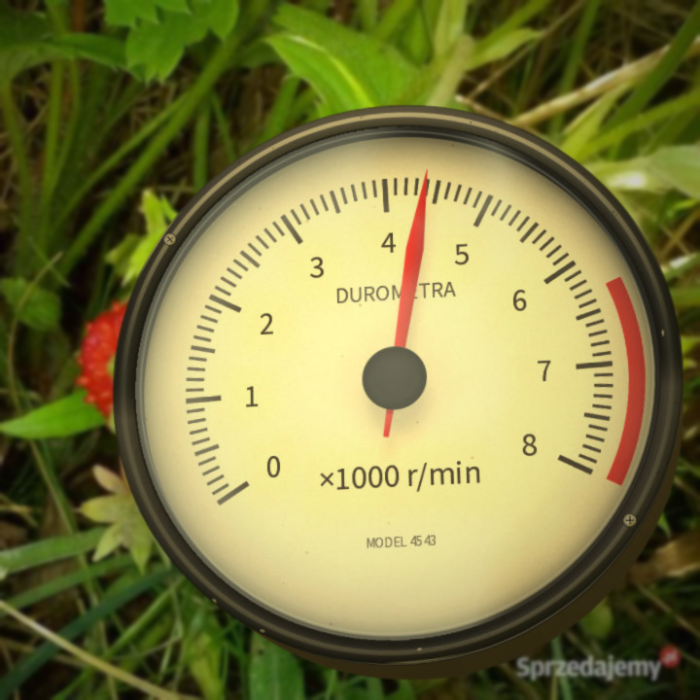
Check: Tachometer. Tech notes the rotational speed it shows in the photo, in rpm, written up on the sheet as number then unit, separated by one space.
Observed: 4400 rpm
